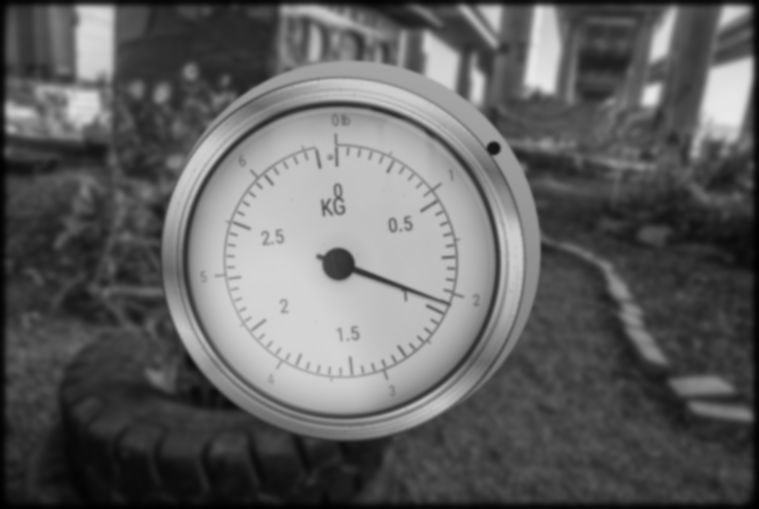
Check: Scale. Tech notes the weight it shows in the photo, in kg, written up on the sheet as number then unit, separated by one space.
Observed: 0.95 kg
